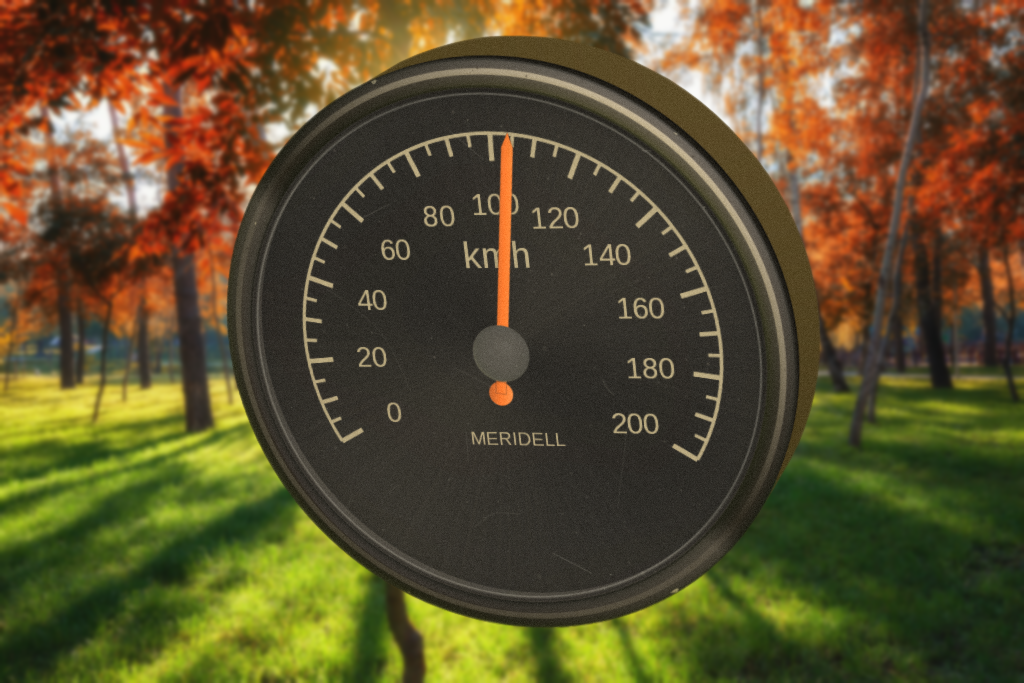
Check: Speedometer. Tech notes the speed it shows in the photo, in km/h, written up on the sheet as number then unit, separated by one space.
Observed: 105 km/h
